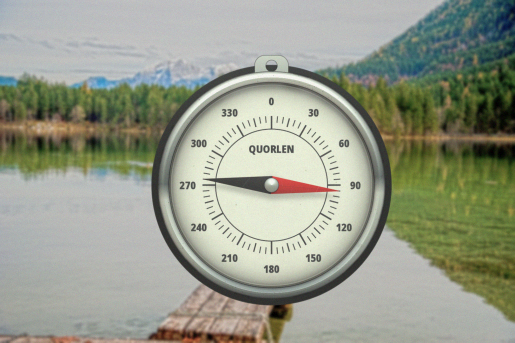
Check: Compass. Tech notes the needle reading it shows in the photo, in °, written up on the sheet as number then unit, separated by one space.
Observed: 95 °
